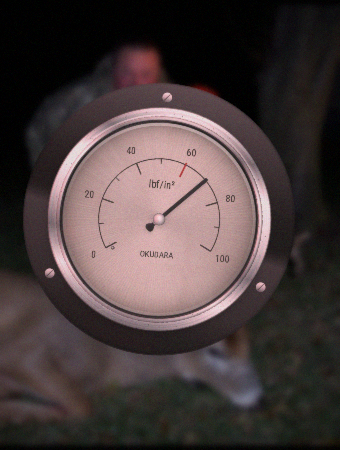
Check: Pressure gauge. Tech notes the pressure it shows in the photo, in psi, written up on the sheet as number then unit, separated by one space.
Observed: 70 psi
